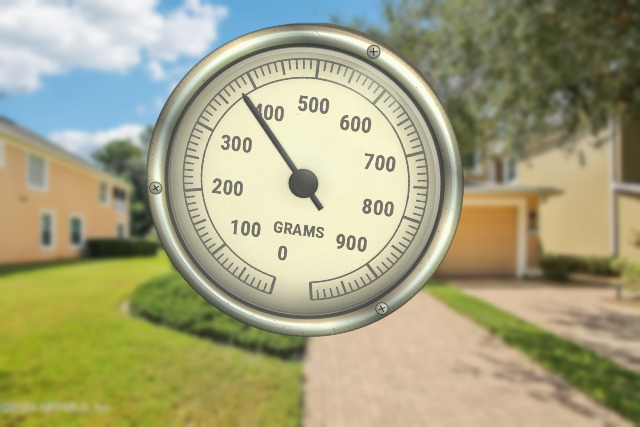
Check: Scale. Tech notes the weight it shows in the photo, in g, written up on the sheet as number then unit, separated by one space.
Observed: 380 g
